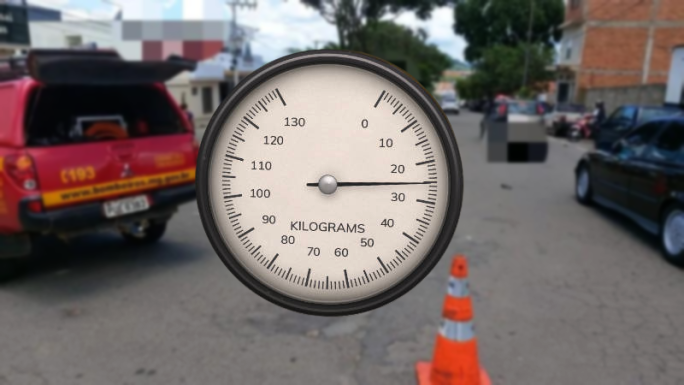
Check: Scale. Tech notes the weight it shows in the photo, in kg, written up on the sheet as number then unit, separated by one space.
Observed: 25 kg
